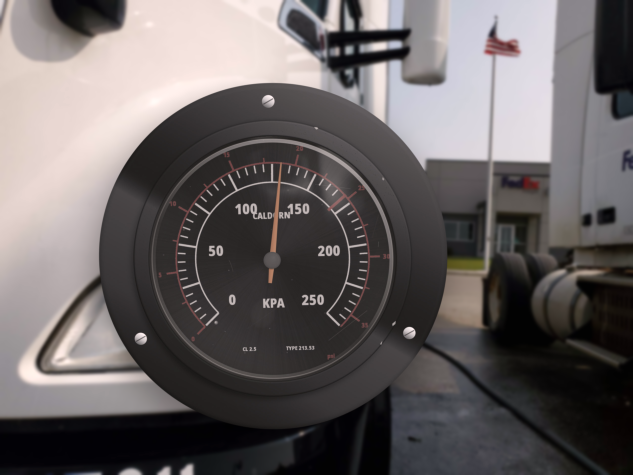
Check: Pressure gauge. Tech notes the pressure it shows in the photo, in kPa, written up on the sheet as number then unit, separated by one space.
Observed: 130 kPa
